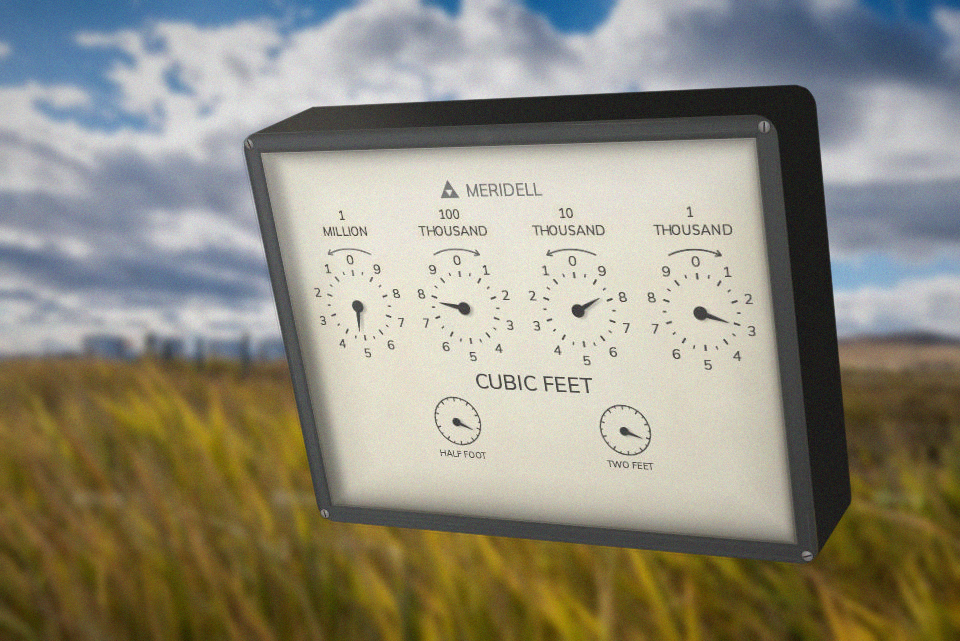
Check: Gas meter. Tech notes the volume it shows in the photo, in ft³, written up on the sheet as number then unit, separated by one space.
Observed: 478300 ft³
